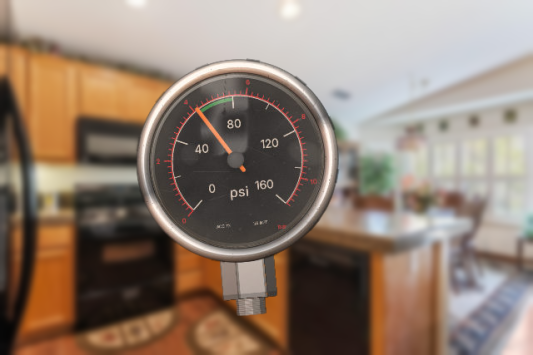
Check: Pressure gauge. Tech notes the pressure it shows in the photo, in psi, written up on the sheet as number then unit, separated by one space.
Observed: 60 psi
